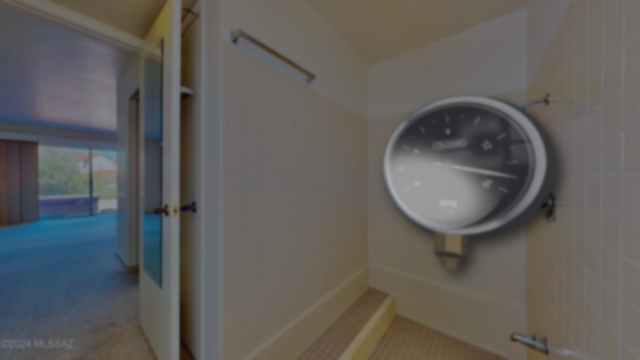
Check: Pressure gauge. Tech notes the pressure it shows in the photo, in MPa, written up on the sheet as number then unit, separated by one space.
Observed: 15 MPa
